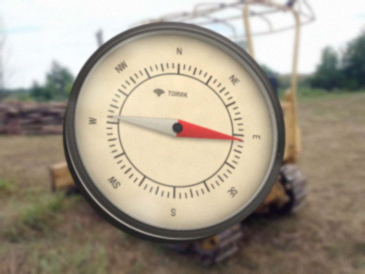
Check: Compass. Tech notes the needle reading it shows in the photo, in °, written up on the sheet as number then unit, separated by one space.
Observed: 95 °
